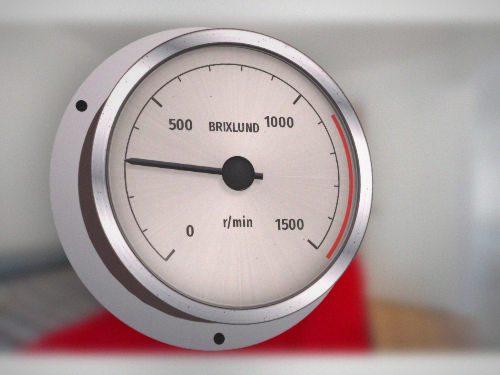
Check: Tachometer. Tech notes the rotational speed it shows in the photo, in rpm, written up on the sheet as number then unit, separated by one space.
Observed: 300 rpm
